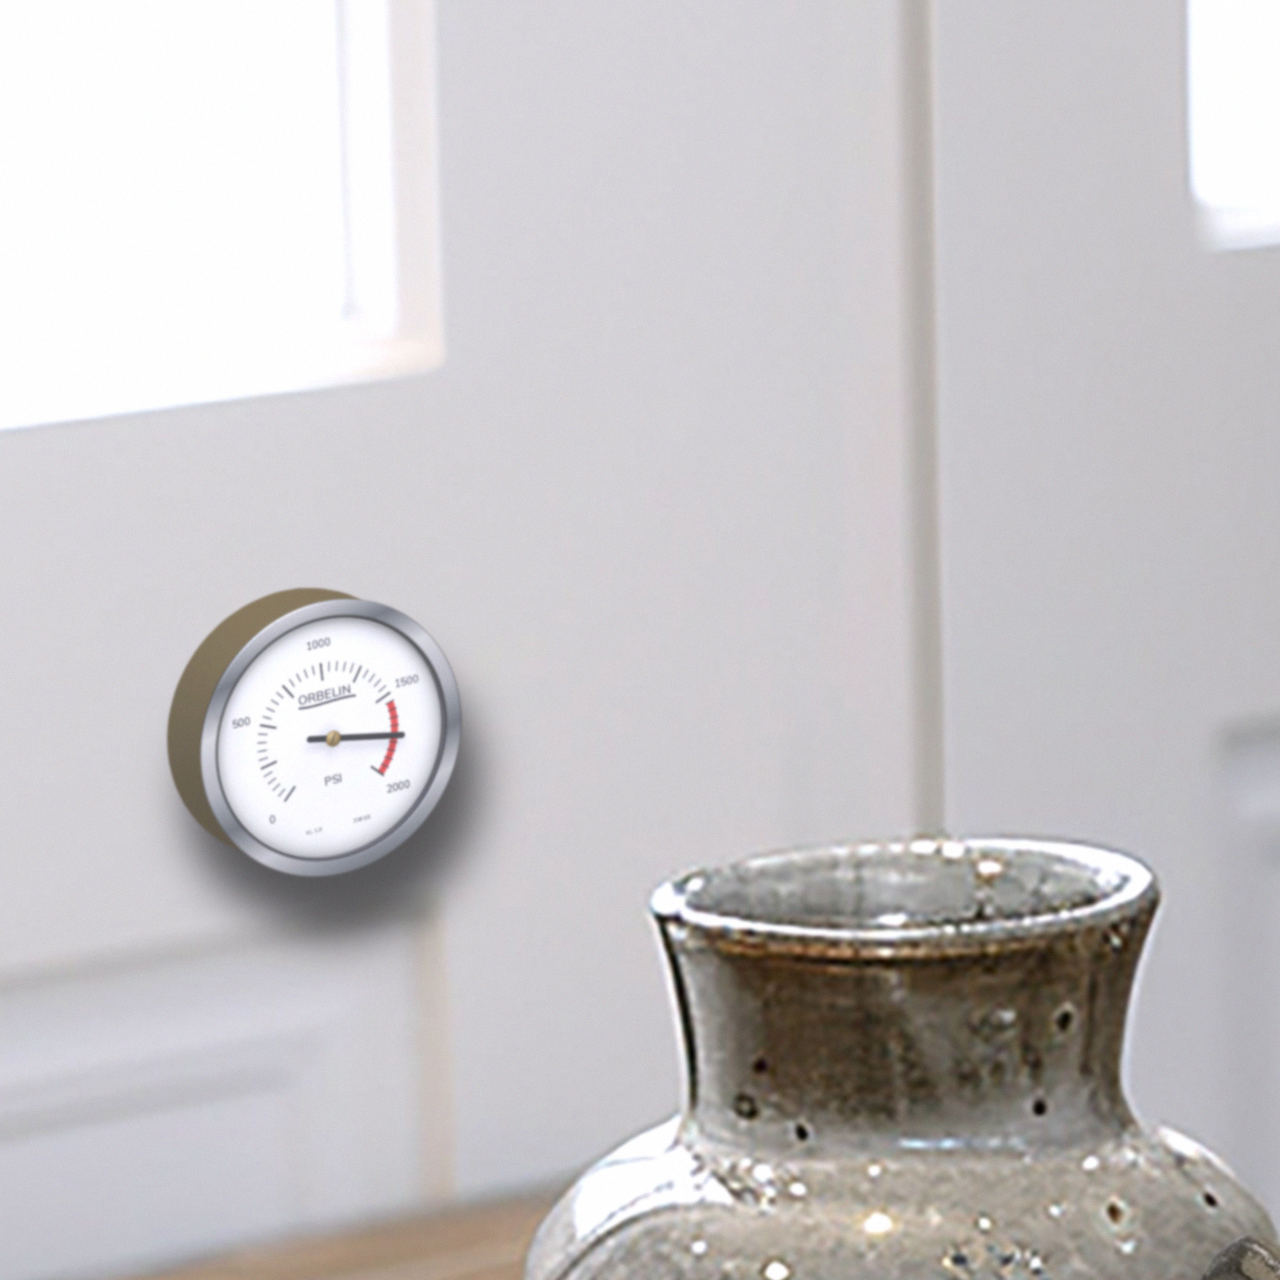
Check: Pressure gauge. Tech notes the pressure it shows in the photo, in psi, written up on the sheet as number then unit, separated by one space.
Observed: 1750 psi
